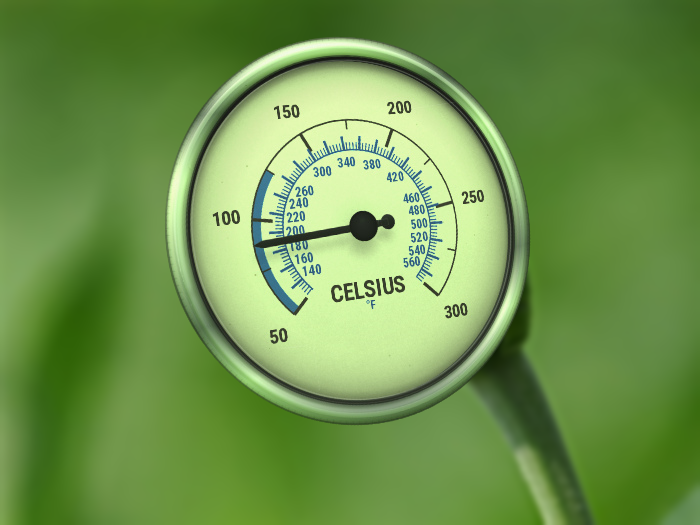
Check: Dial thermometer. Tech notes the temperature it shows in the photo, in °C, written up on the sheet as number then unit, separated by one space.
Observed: 87.5 °C
